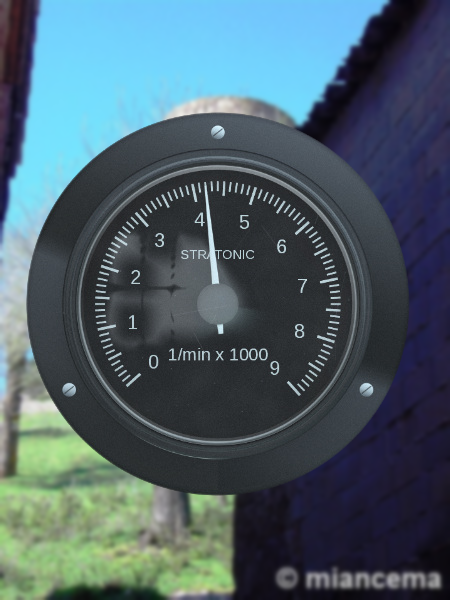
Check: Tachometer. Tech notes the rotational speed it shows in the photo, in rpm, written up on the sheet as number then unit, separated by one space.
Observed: 4200 rpm
